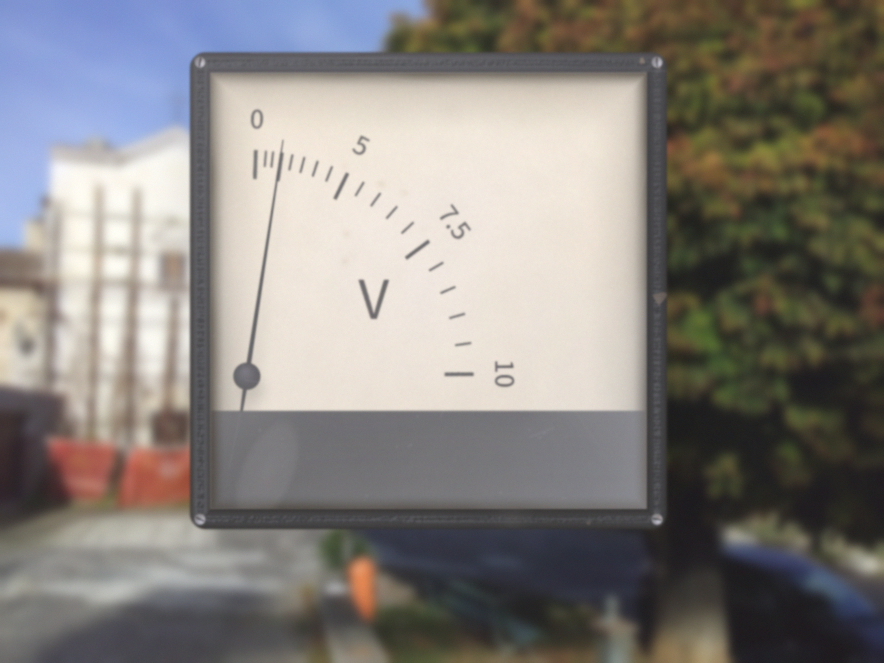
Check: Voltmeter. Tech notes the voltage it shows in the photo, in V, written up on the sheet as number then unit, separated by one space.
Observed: 2.5 V
